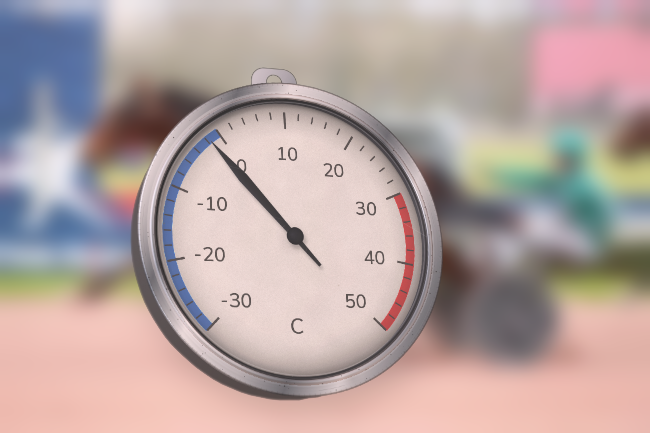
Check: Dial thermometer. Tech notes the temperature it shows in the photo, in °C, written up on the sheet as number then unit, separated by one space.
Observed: -2 °C
